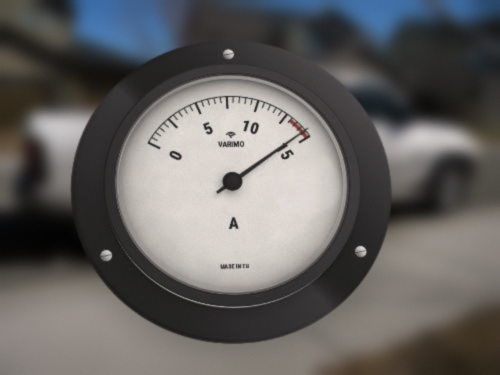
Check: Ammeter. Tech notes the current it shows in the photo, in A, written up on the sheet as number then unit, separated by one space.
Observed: 14.5 A
